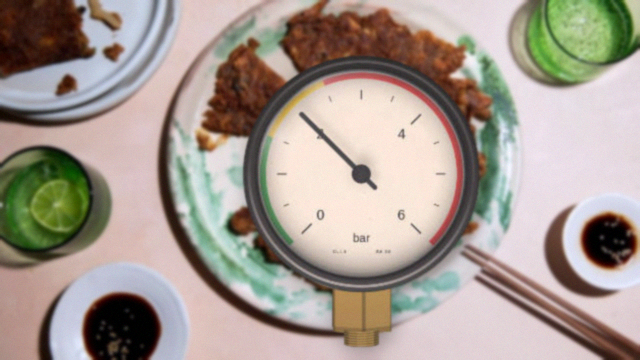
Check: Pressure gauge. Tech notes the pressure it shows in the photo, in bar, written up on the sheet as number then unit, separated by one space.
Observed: 2 bar
